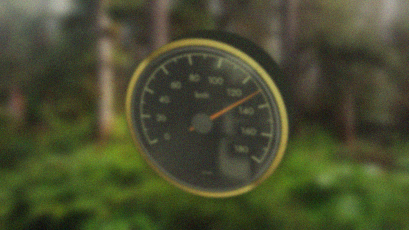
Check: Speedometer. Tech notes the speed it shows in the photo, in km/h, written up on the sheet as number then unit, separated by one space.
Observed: 130 km/h
